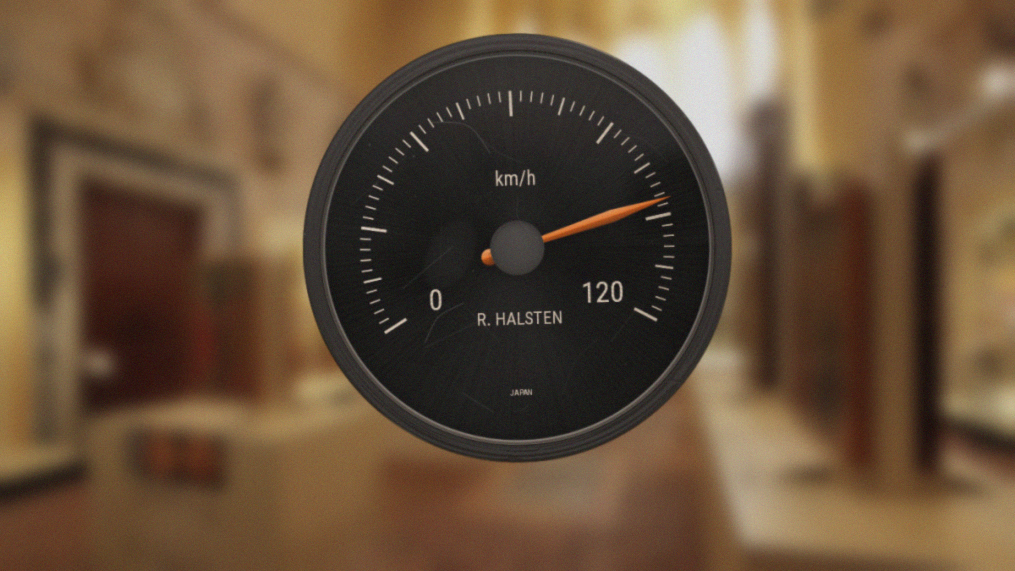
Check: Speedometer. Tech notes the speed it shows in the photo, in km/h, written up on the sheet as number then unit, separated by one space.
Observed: 97 km/h
